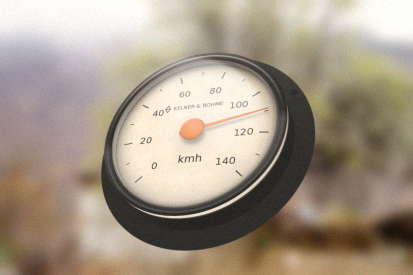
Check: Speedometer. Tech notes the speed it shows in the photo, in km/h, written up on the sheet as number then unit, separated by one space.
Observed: 110 km/h
